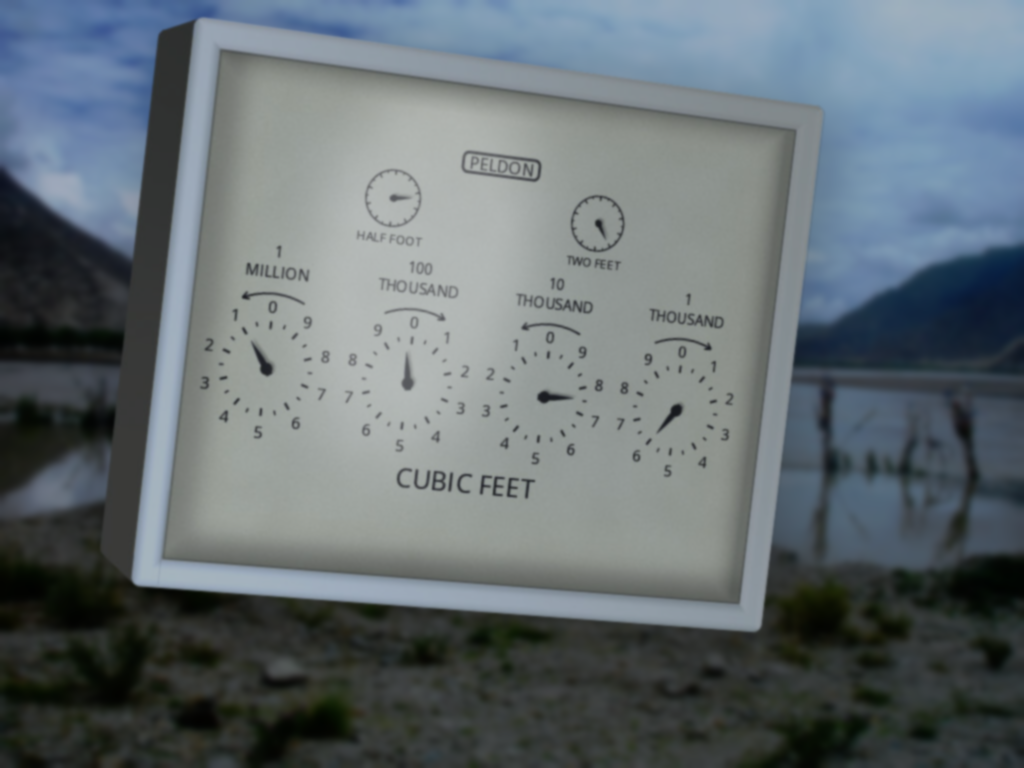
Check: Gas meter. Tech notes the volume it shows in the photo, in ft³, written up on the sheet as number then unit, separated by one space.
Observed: 97600 ft³
